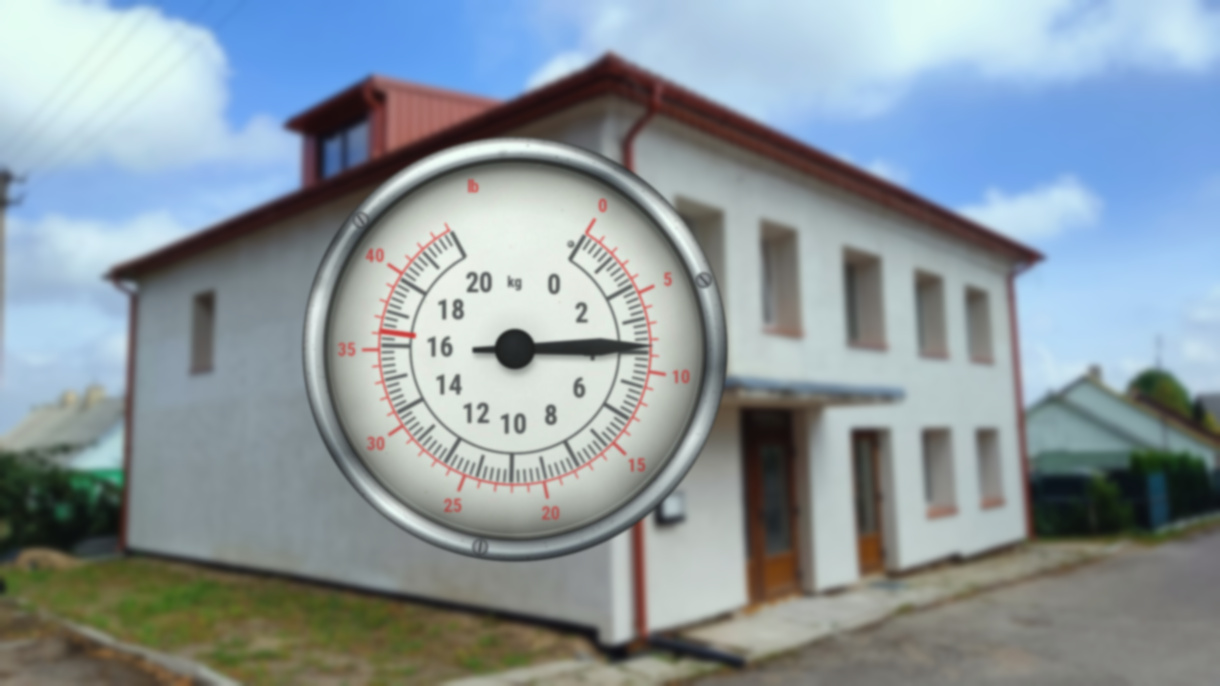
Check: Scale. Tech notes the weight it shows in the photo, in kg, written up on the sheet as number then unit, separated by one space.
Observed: 3.8 kg
